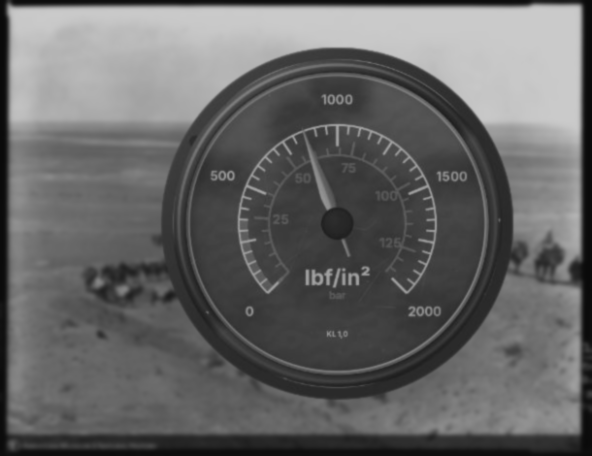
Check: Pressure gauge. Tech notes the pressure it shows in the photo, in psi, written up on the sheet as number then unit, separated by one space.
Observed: 850 psi
